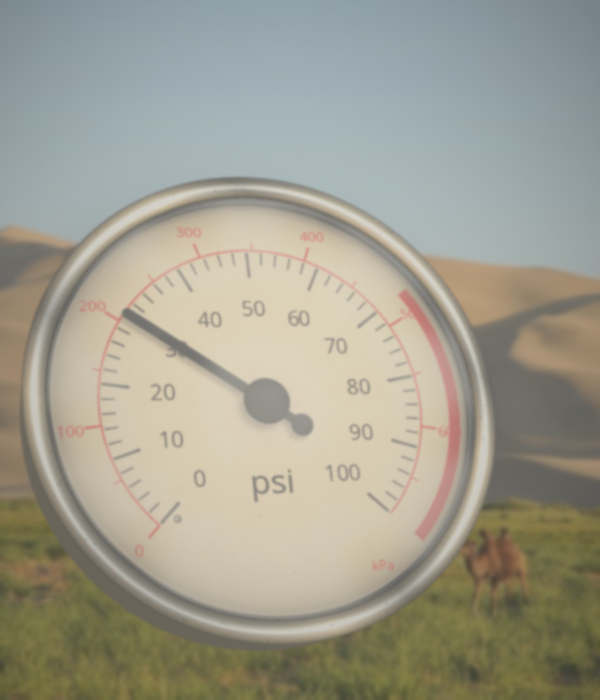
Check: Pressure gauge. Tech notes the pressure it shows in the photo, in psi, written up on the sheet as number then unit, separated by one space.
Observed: 30 psi
